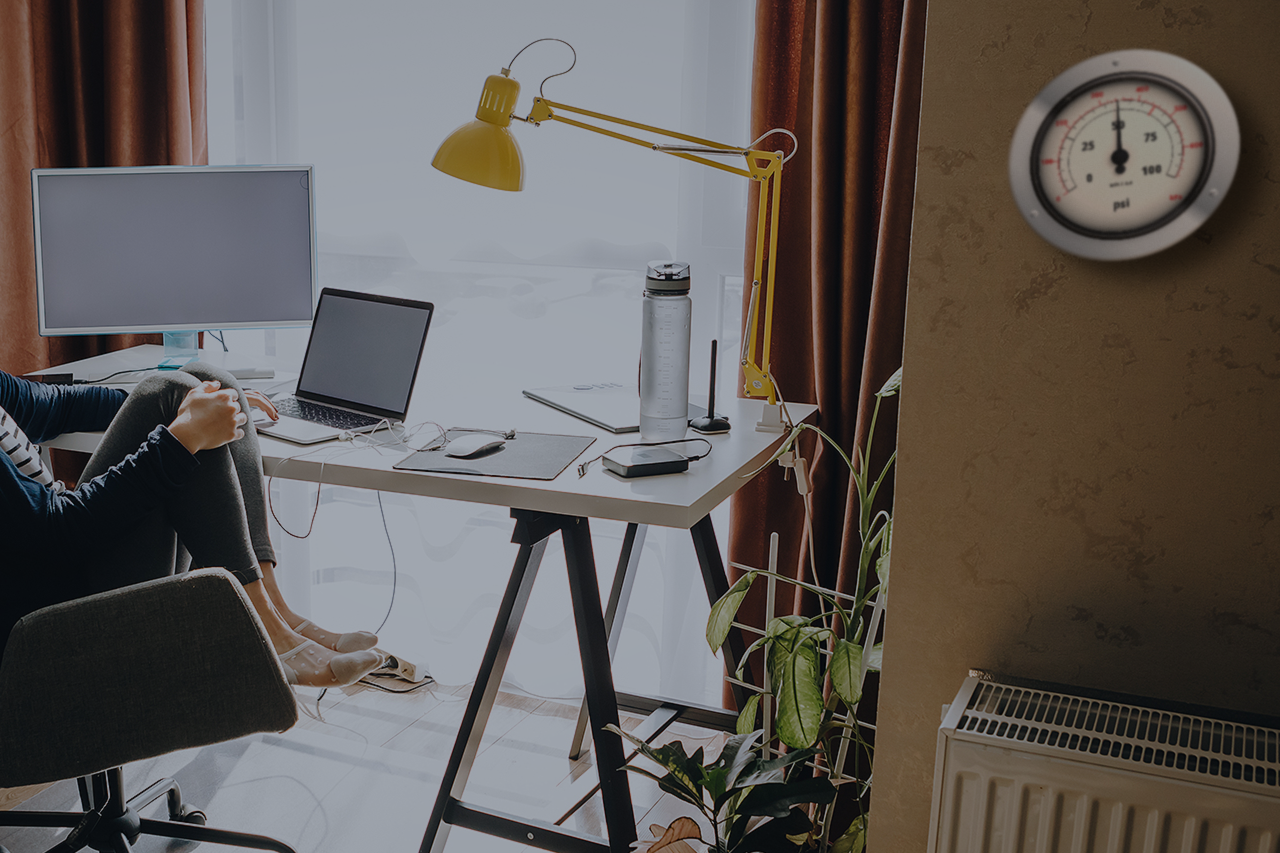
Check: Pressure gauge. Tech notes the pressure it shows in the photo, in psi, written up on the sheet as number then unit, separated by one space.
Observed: 50 psi
